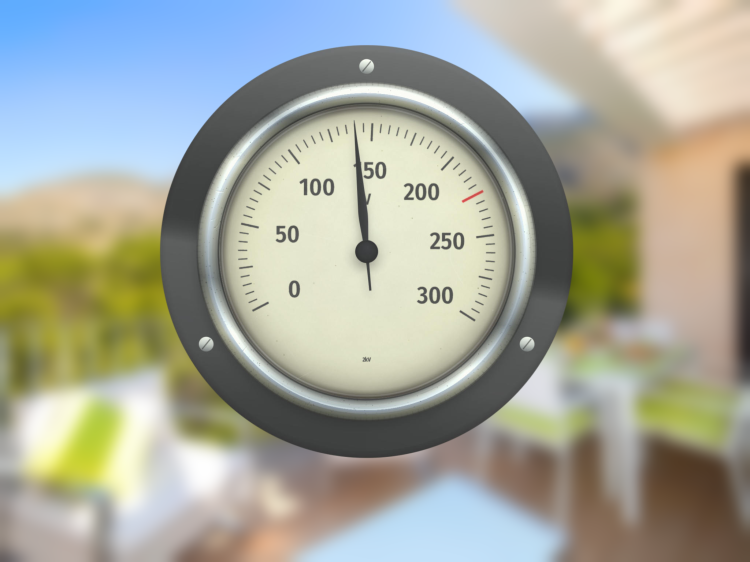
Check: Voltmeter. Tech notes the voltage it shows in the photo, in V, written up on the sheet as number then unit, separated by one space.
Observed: 140 V
